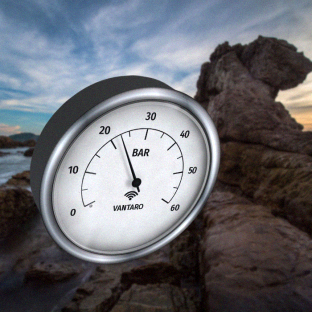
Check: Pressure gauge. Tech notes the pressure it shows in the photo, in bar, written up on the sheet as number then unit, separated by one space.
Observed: 22.5 bar
